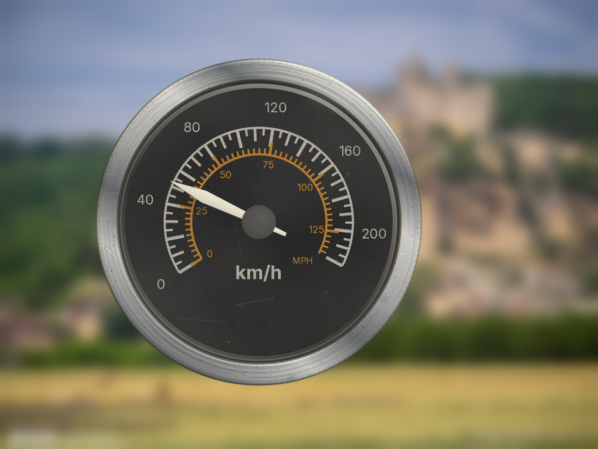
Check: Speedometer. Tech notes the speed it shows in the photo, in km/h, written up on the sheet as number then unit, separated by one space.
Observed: 52.5 km/h
